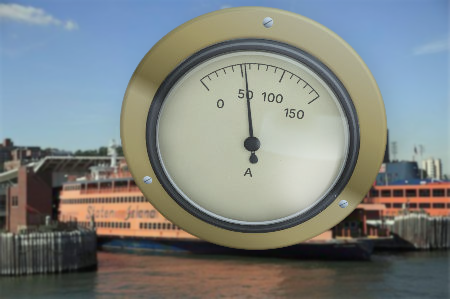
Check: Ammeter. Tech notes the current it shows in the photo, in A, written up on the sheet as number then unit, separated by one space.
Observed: 55 A
